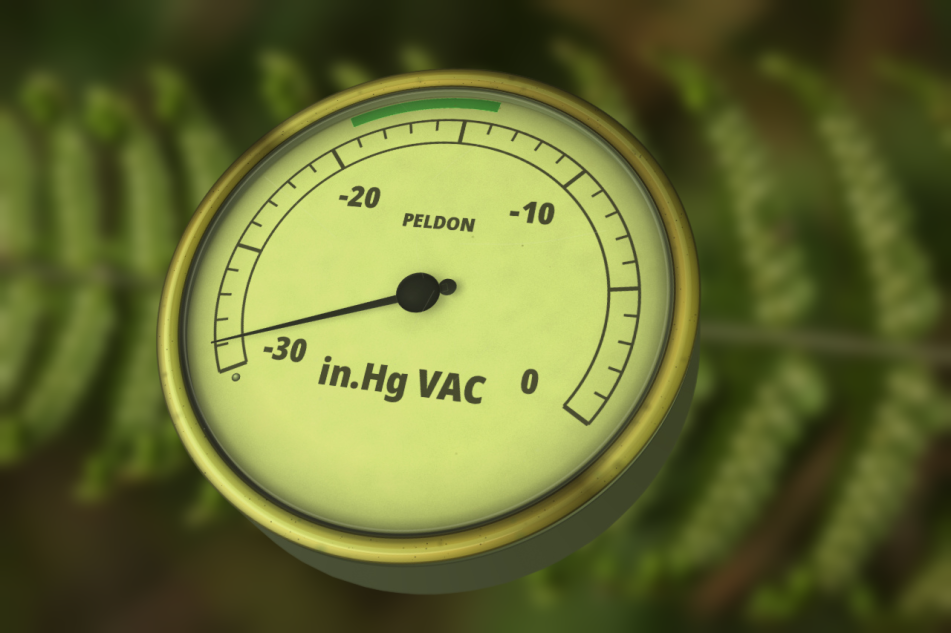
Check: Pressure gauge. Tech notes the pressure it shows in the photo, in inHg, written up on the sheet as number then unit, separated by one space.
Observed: -29 inHg
